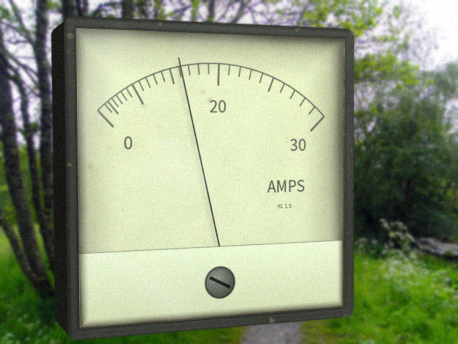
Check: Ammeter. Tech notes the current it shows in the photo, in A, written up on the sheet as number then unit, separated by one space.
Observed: 16 A
